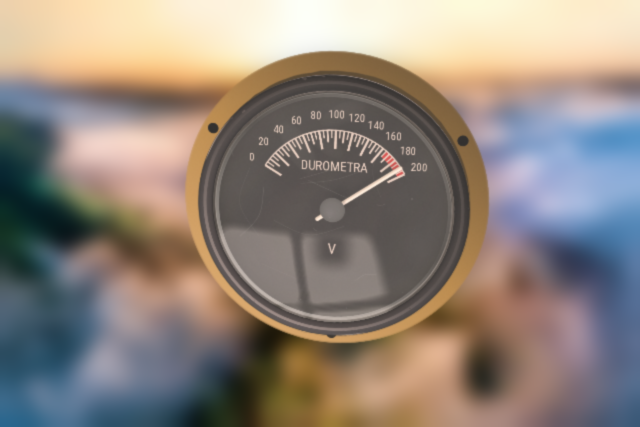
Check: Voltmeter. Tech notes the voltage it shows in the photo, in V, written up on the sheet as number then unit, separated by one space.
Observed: 190 V
